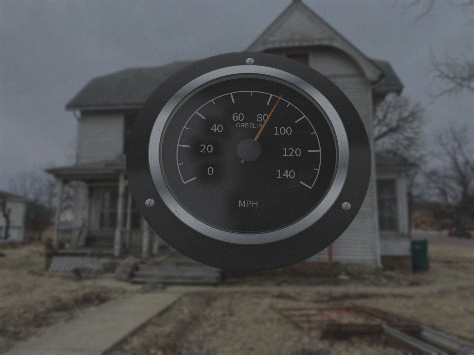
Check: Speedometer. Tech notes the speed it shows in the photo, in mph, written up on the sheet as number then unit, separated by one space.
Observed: 85 mph
